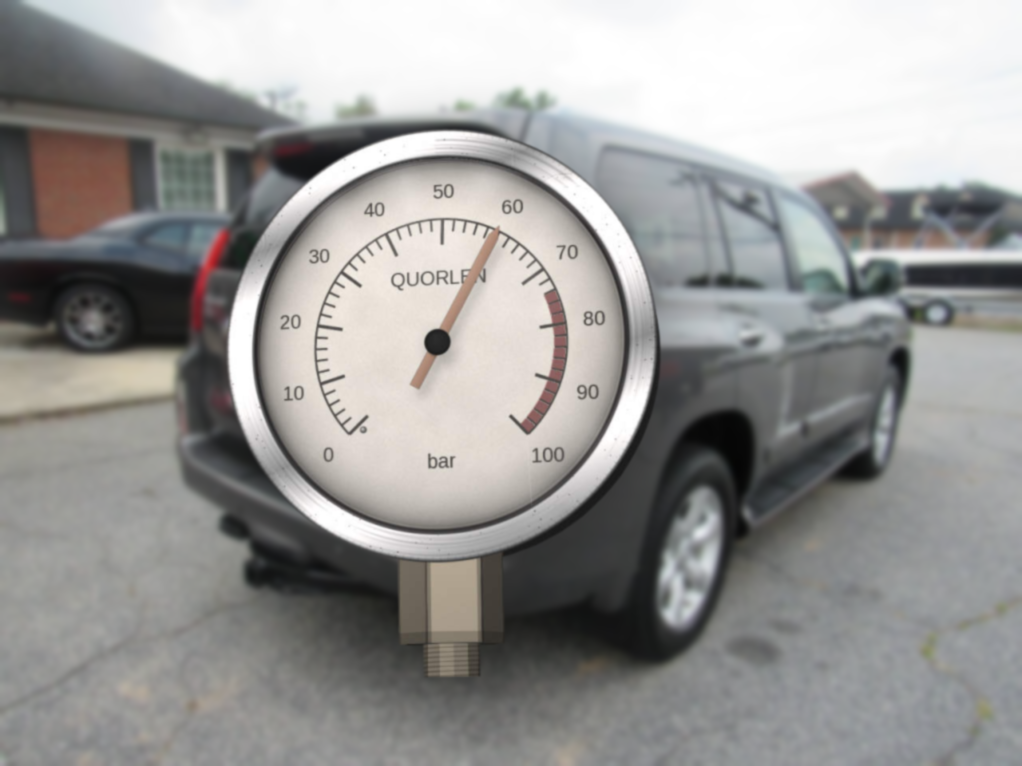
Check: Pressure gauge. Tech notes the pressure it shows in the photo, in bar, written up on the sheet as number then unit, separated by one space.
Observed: 60 bar
